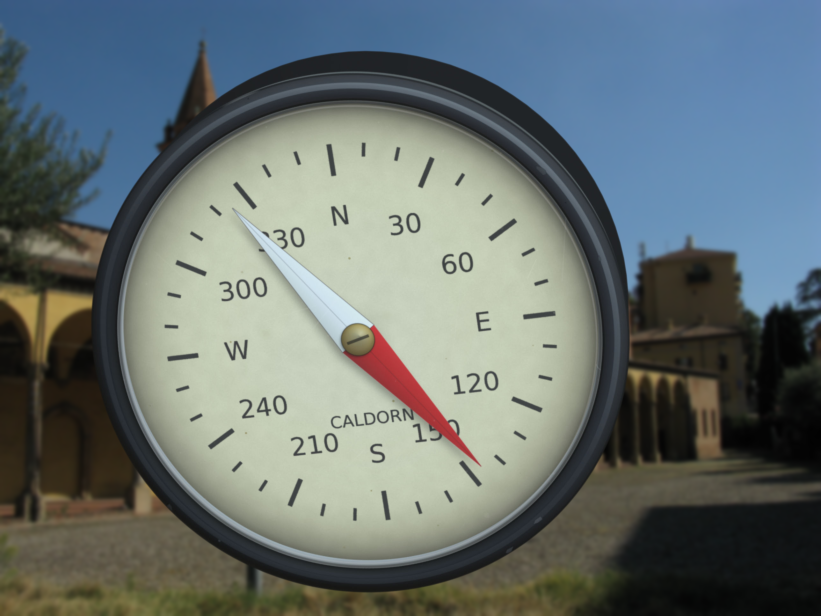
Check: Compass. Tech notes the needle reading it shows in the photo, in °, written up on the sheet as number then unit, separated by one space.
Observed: 145 °
